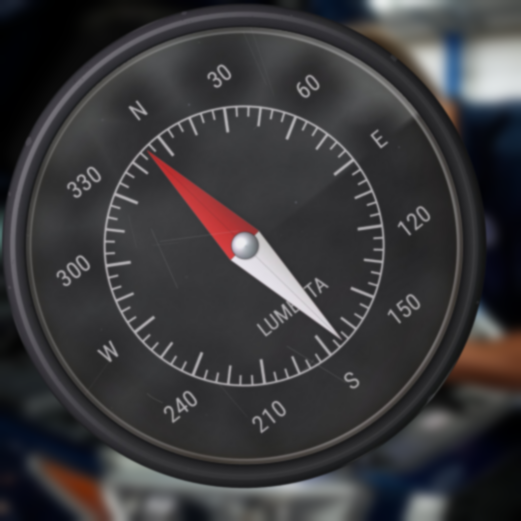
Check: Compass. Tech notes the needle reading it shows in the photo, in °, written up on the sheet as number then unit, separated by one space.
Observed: 352.5 °
